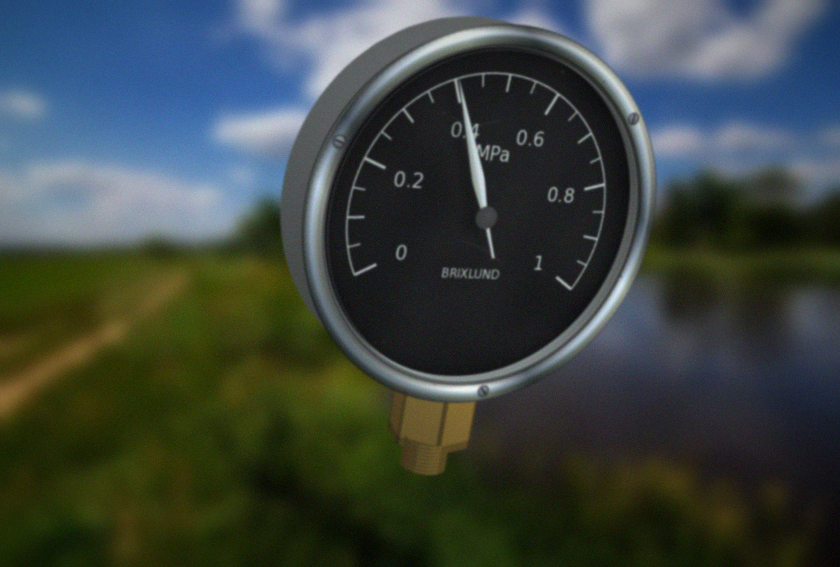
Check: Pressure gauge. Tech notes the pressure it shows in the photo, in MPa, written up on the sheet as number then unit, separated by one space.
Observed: 0.4 MPa
